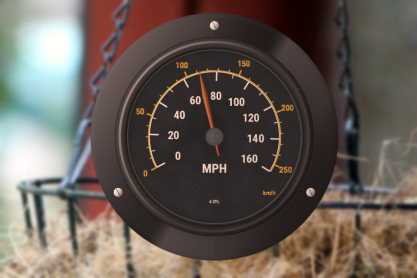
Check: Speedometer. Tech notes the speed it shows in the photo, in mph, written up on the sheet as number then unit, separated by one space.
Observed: 70 mph
